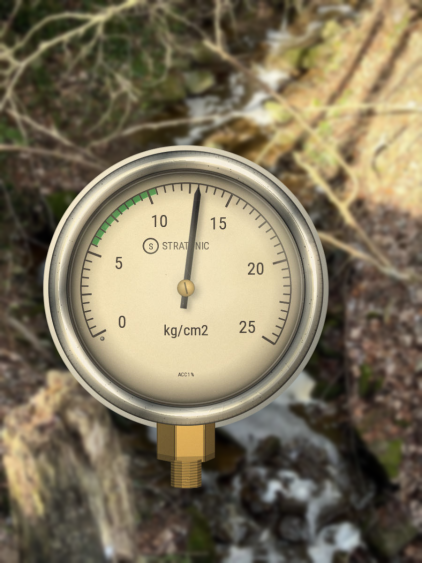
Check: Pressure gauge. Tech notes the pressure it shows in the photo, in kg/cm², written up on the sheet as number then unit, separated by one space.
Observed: 13 kg/cm²
